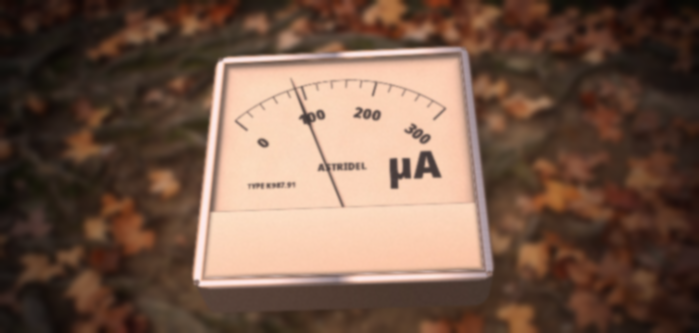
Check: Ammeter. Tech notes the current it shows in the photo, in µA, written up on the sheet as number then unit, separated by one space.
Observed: 90 µA
